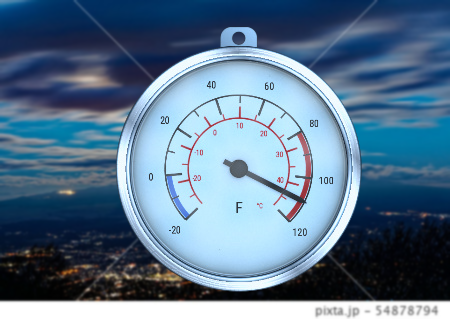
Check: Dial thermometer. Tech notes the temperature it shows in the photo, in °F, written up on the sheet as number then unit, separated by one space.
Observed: 110 °F
